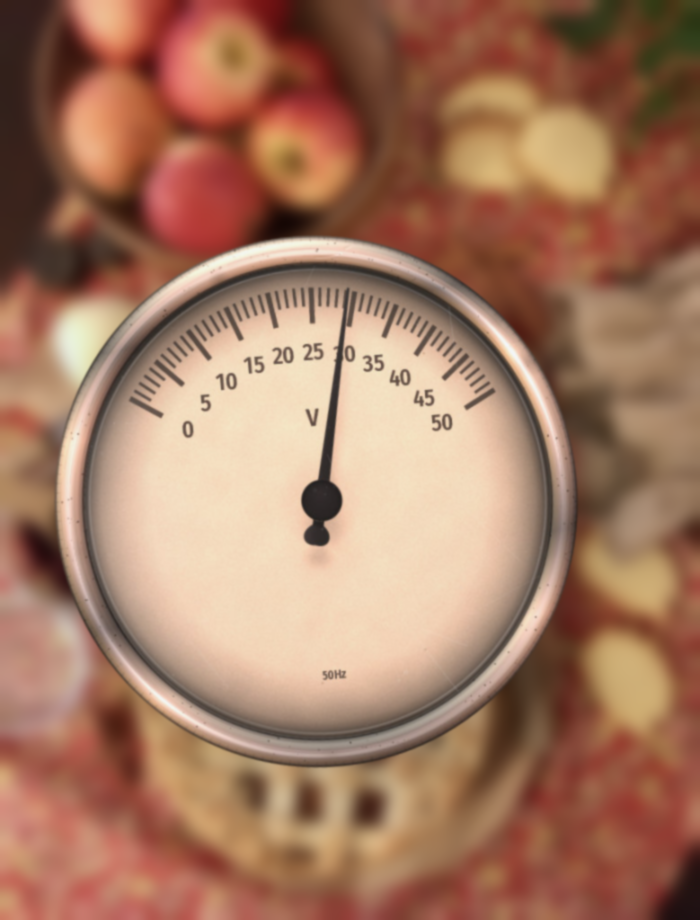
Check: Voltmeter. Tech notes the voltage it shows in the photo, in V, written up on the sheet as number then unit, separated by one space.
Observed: 29 V
